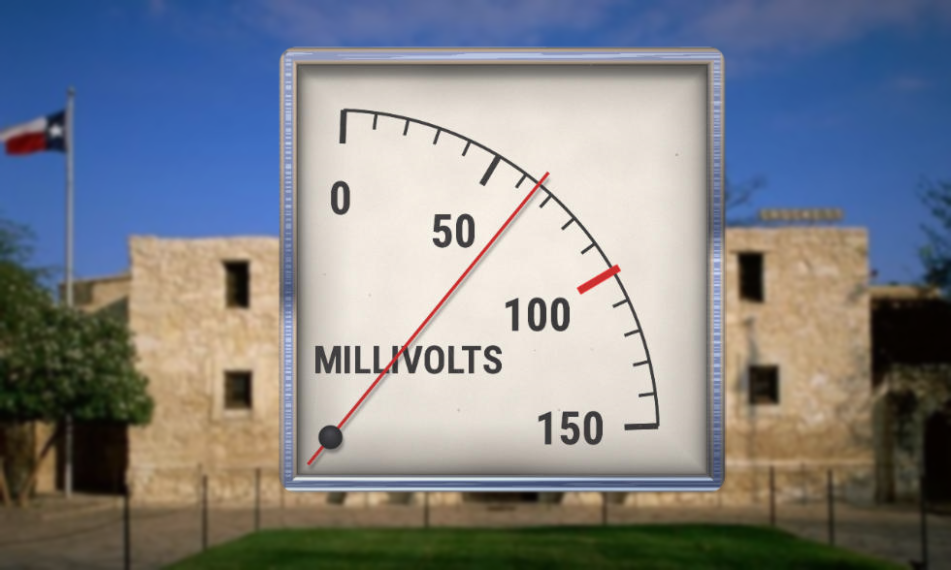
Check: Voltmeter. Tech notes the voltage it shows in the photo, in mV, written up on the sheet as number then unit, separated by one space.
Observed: 65 mV
